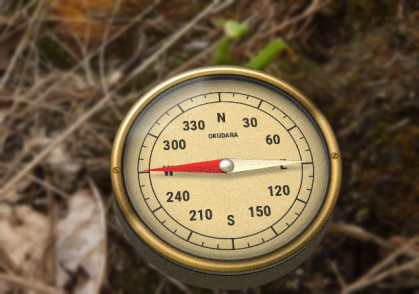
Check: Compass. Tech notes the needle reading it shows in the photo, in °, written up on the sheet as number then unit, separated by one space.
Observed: 270 °
